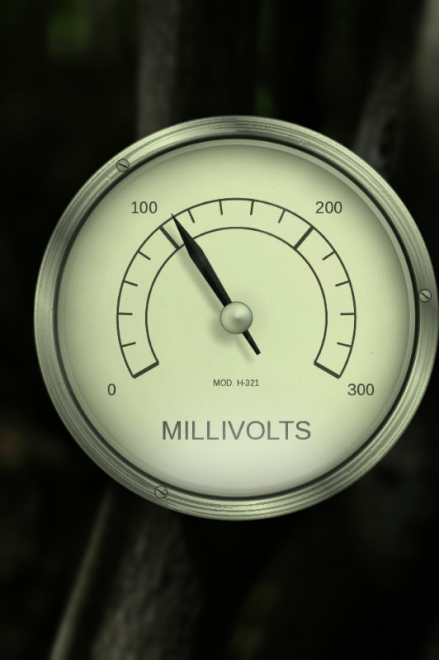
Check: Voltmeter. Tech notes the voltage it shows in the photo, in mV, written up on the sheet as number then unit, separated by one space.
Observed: 110 mV
